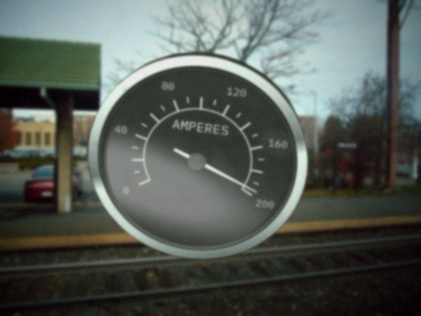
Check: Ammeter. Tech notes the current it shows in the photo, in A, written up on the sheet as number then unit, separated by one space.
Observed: 195 A
